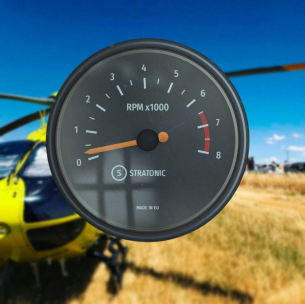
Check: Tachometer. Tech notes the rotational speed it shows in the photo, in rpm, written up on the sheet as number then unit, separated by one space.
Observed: 250 rpm
